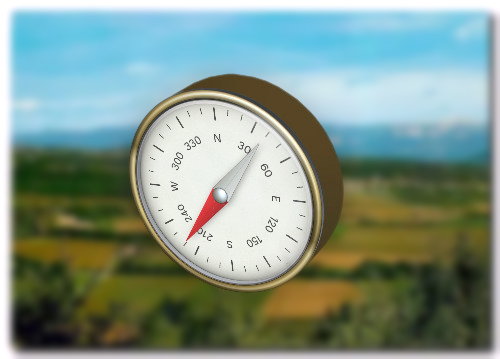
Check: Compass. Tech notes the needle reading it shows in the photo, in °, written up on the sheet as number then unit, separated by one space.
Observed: 220 °
